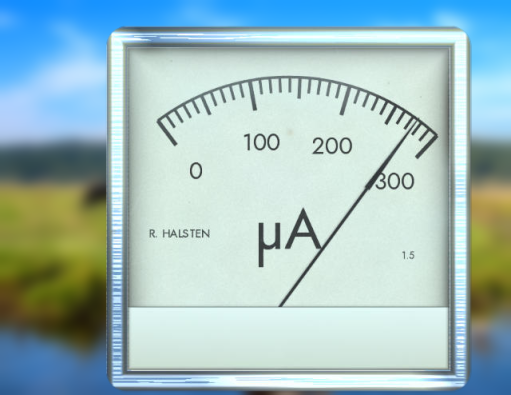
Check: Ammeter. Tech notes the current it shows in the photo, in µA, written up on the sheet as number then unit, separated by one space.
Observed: 275 µA
